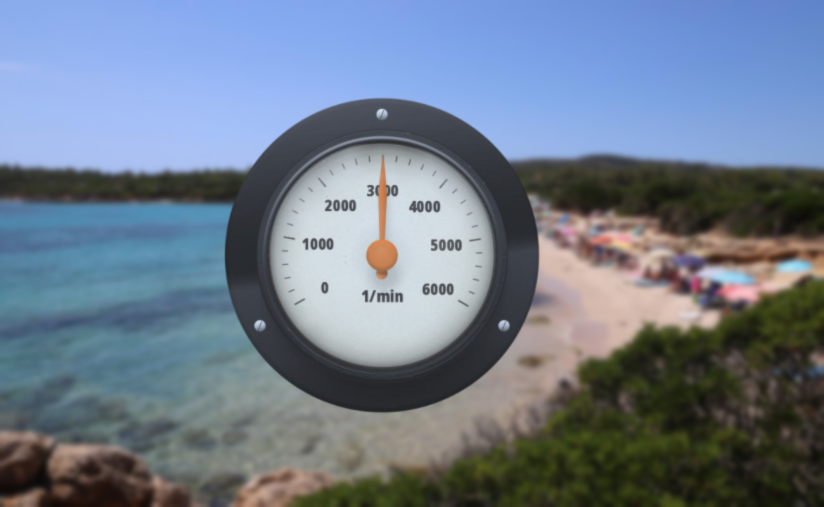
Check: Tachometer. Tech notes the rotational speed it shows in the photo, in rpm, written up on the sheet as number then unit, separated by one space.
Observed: 3000 rpm
